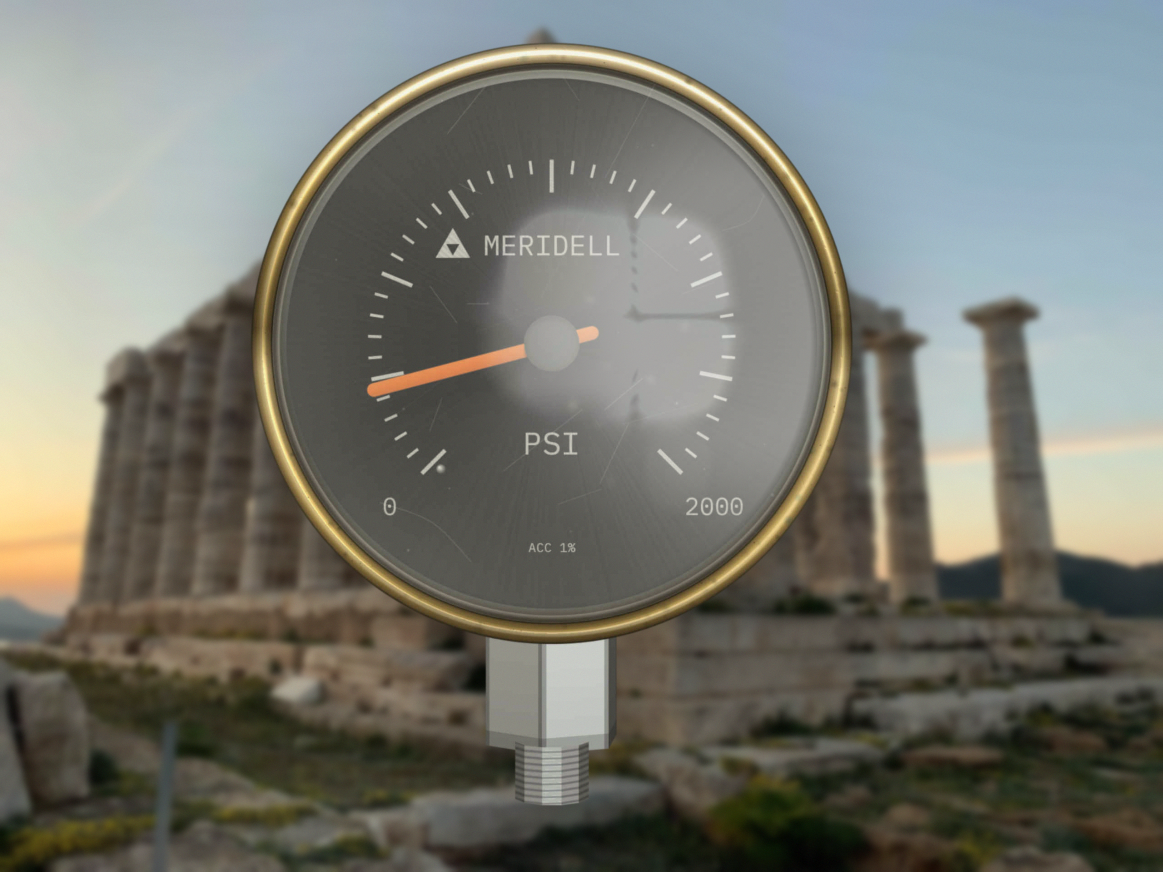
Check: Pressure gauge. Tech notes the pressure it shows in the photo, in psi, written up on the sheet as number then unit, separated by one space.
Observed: 225 psi
